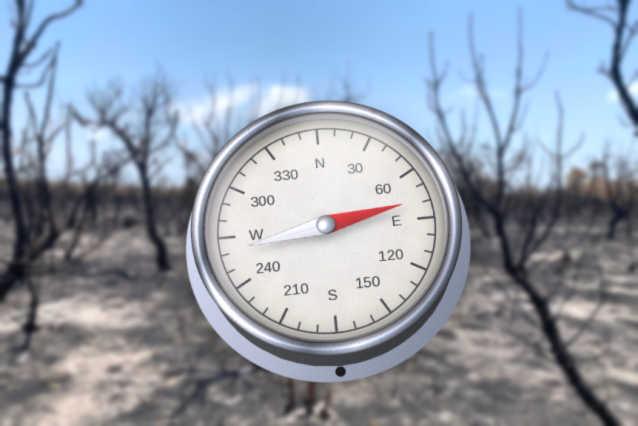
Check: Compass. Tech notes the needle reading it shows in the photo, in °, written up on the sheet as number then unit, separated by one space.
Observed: 80 °
